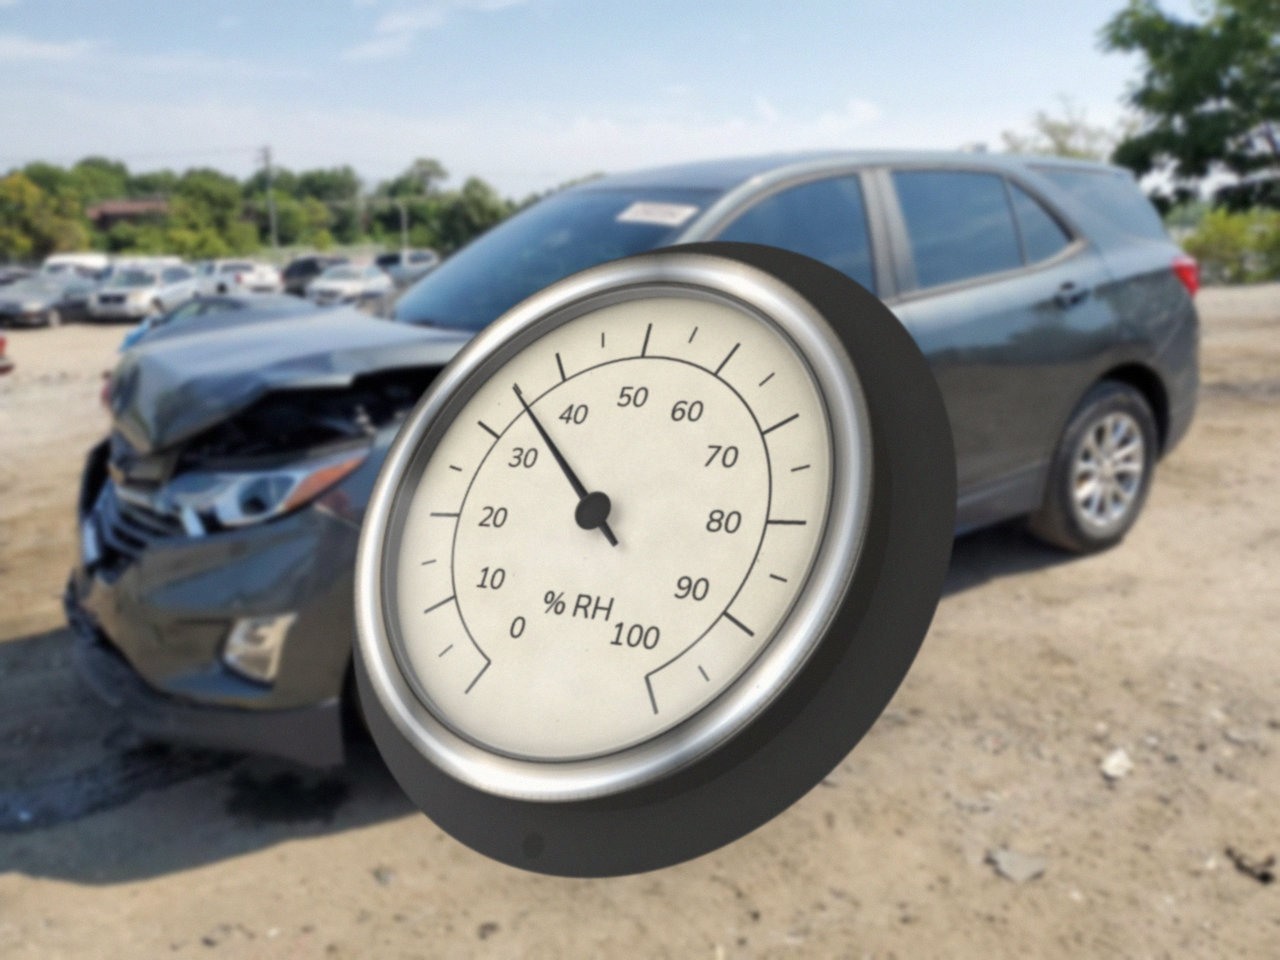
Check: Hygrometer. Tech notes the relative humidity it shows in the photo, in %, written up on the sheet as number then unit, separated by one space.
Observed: 35 %
